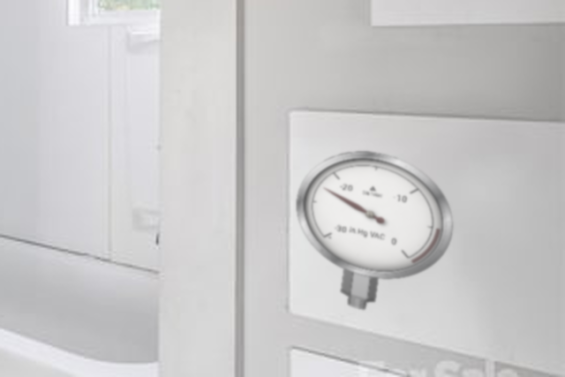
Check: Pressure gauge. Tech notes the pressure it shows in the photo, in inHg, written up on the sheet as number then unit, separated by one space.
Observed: -22.5 inHg
